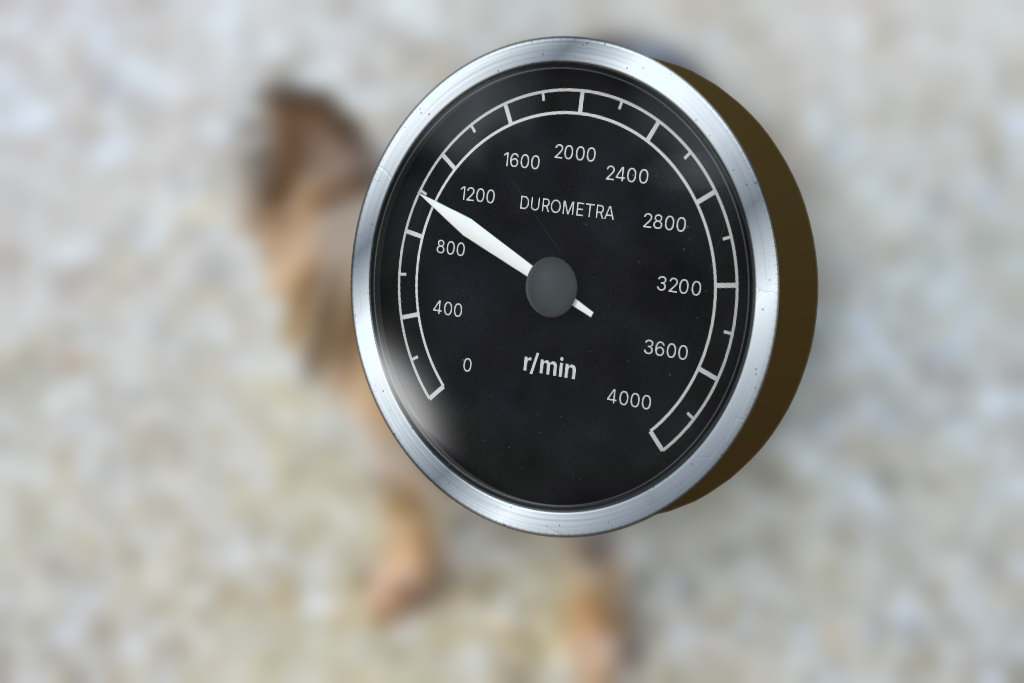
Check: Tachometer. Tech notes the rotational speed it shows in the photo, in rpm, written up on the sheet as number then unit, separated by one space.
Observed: 1000 rpm
